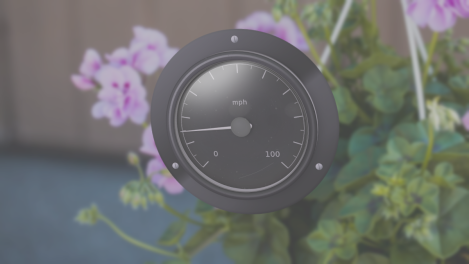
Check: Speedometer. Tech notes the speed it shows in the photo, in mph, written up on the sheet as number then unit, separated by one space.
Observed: 15 mph
